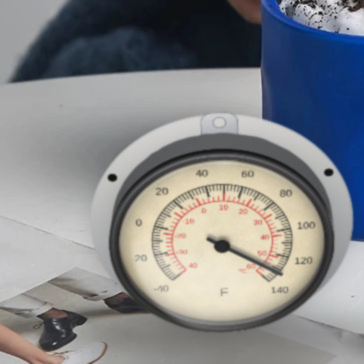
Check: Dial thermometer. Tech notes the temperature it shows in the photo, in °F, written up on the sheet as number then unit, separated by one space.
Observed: 130 °F
